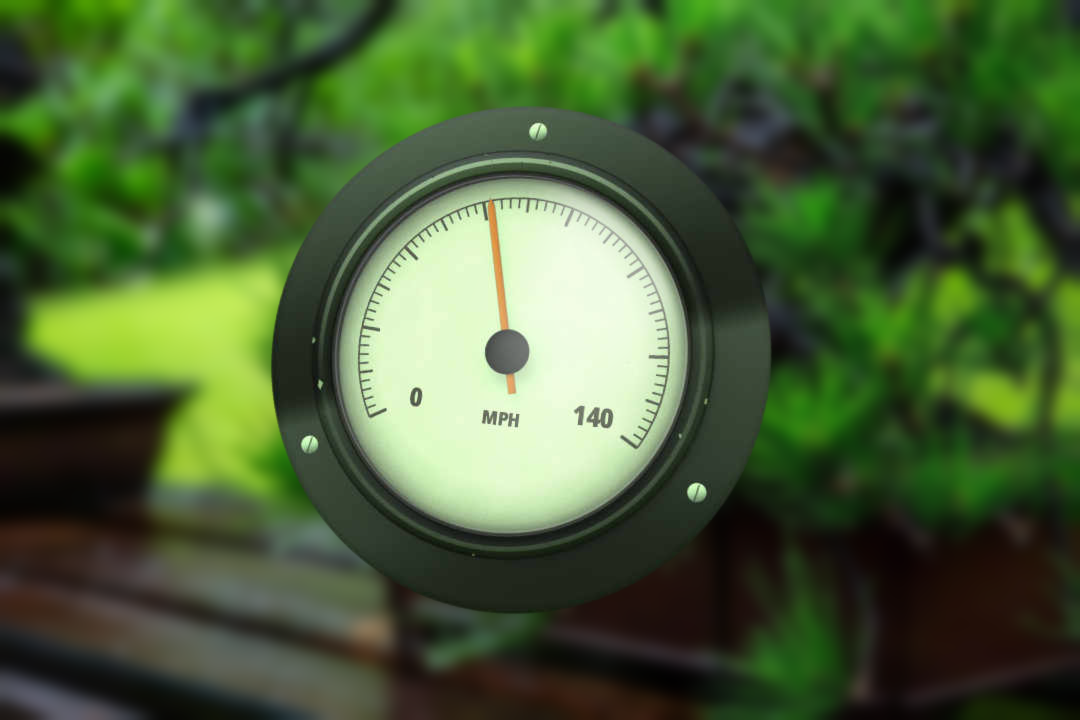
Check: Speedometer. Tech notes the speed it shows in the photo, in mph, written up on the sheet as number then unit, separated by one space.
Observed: 62 mph
